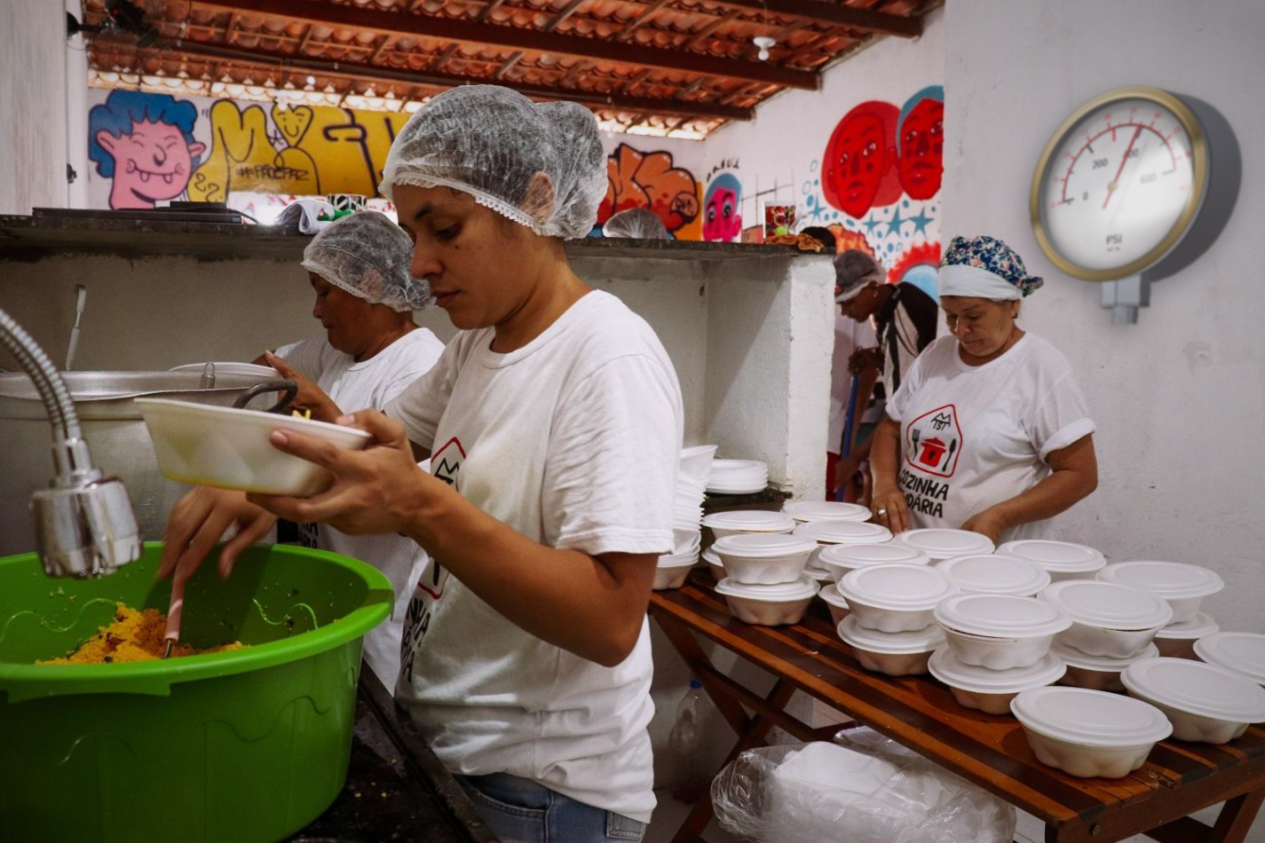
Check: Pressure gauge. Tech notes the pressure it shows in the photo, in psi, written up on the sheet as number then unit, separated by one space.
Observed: 400 psi
